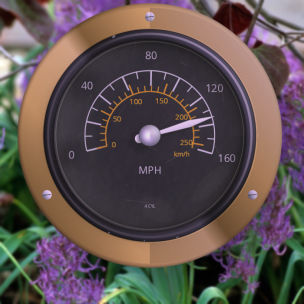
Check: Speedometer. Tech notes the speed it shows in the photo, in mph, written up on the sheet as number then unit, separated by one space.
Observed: 135 mph
